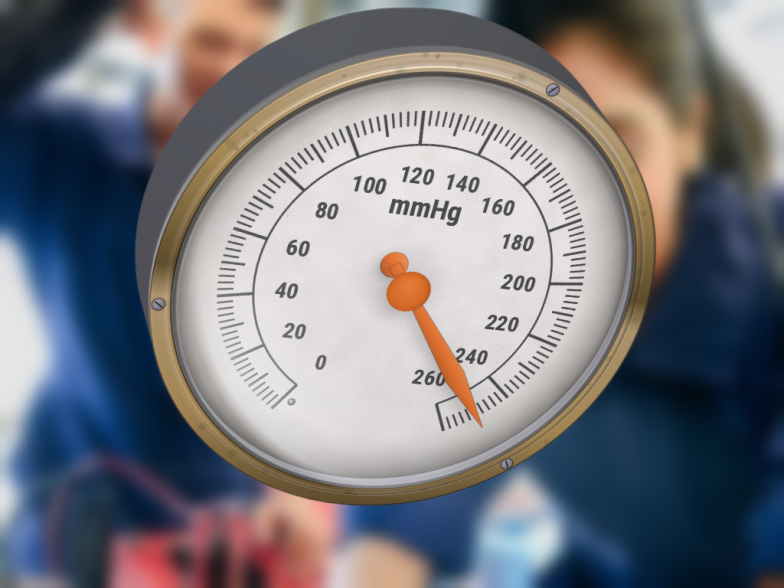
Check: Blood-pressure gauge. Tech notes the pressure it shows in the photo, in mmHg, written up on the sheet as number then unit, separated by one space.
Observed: 250 mmHg
